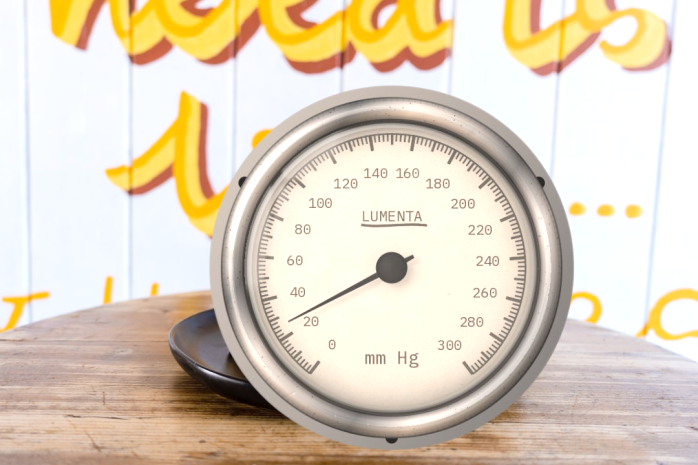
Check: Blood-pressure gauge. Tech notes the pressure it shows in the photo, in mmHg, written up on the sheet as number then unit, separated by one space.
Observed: 26 mmHg
